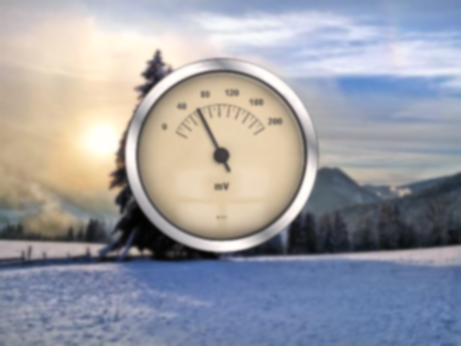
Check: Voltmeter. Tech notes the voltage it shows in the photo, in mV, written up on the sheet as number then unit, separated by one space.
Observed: 60 mV
